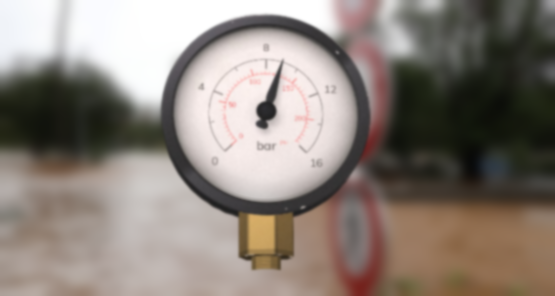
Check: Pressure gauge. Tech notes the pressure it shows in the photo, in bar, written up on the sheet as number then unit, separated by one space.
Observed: 9 bar
